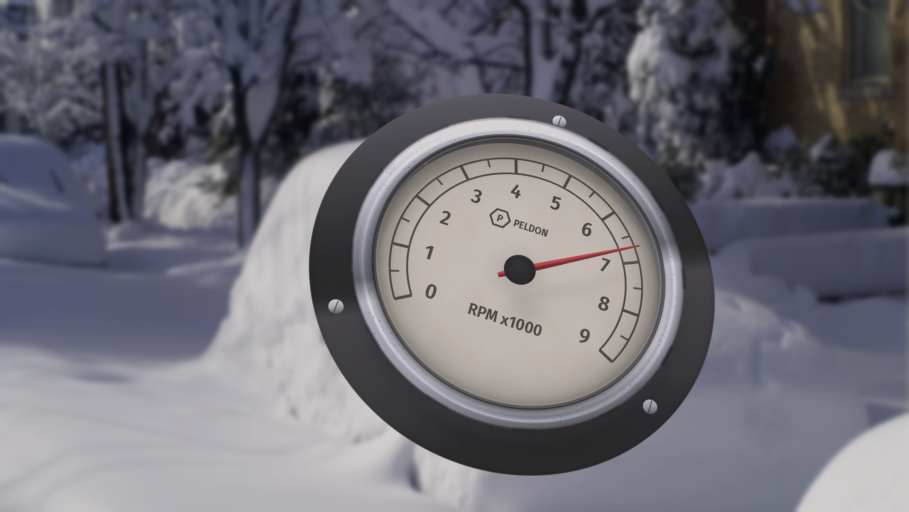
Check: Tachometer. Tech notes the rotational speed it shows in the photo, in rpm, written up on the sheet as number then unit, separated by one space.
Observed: 6750 rpm
